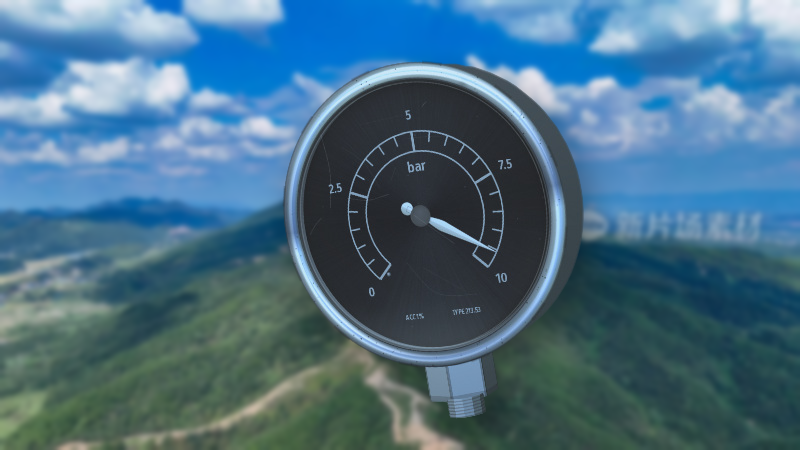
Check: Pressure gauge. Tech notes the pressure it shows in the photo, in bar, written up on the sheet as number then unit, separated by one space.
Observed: 9.5 bar
